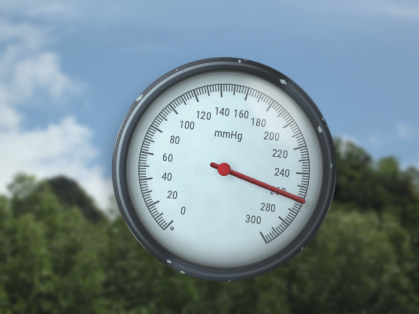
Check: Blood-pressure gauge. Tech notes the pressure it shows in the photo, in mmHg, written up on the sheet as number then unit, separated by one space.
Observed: 260 mmHg
